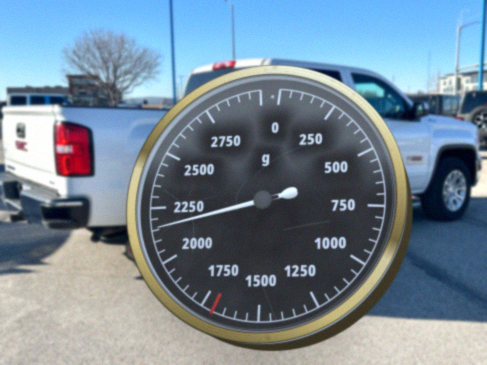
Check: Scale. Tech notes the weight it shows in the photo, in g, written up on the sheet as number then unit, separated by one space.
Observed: 2150 g
